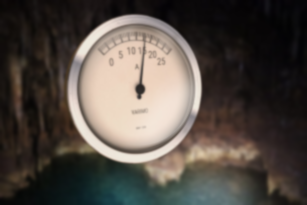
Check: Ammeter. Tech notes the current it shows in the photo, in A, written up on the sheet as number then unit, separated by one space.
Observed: 15 A
